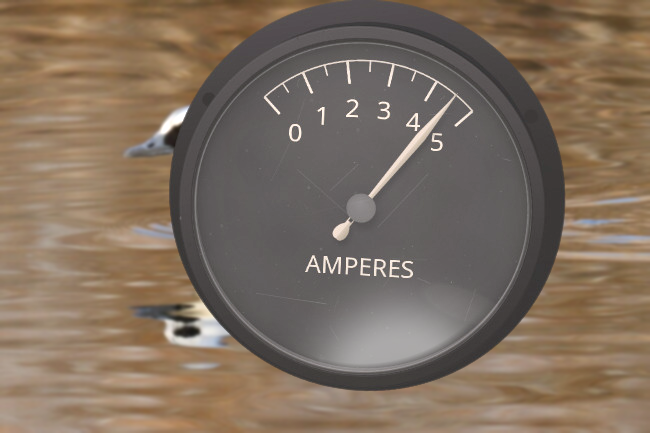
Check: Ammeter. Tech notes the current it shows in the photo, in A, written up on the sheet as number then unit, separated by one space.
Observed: 4.5 A
